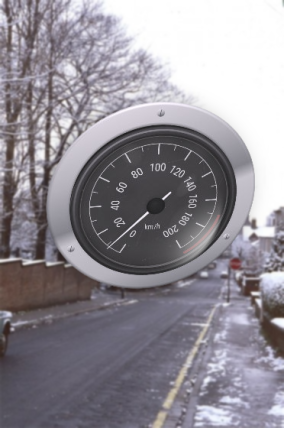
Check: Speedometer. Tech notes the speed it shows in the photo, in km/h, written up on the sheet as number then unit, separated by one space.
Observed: 10 km/h
